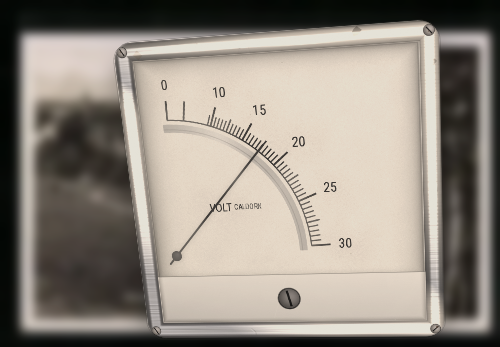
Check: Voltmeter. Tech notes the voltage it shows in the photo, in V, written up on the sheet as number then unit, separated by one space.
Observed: 17.5 V
